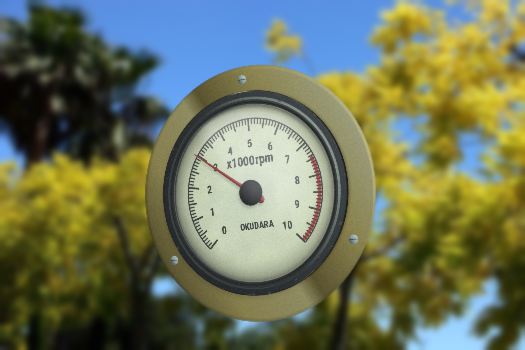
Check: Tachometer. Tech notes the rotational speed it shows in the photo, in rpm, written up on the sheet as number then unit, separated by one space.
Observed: 3000 rpm
